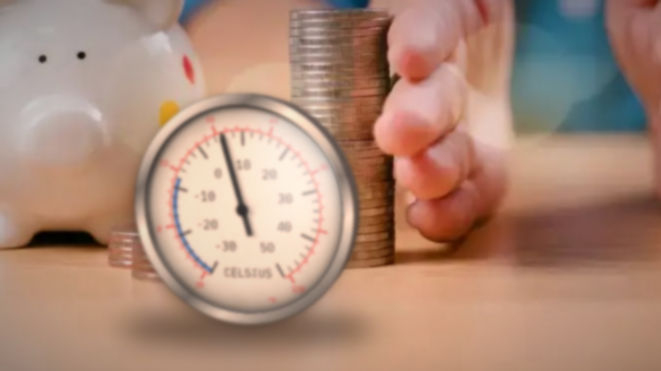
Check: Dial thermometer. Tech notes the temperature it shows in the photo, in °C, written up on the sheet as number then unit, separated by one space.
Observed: 6 °C
